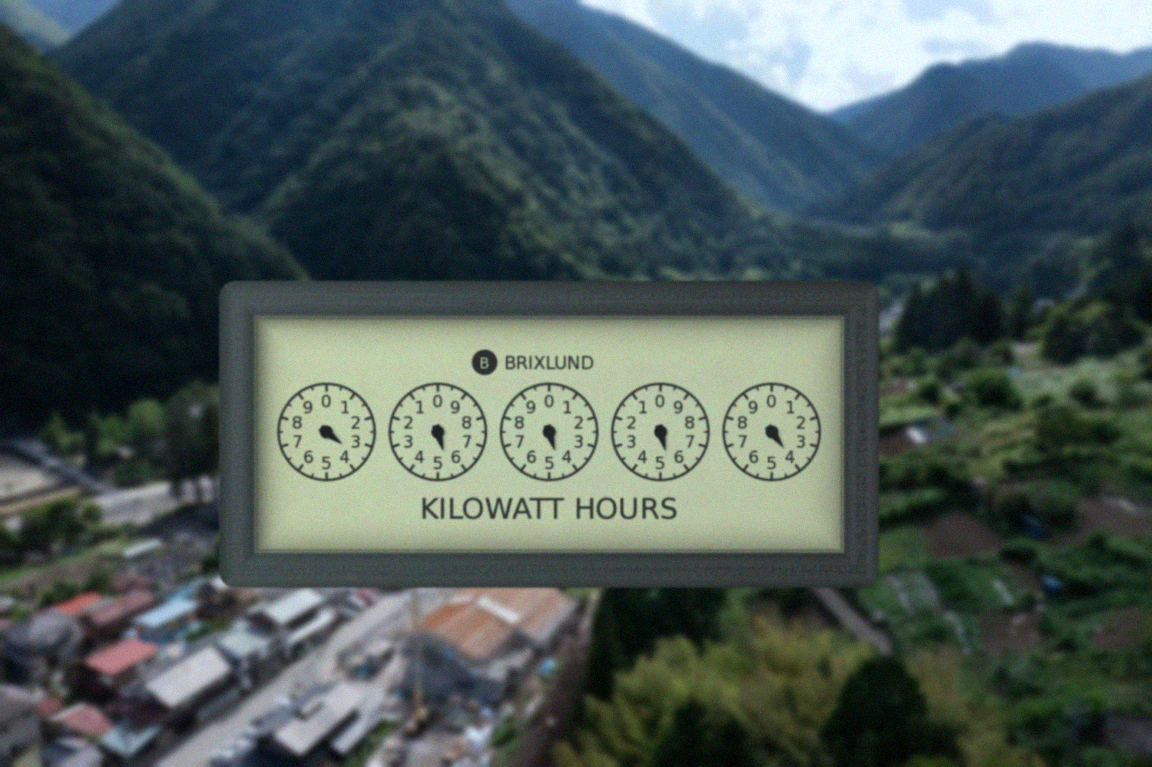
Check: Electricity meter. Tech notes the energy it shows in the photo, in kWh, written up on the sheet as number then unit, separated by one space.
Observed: 35454 kWh
